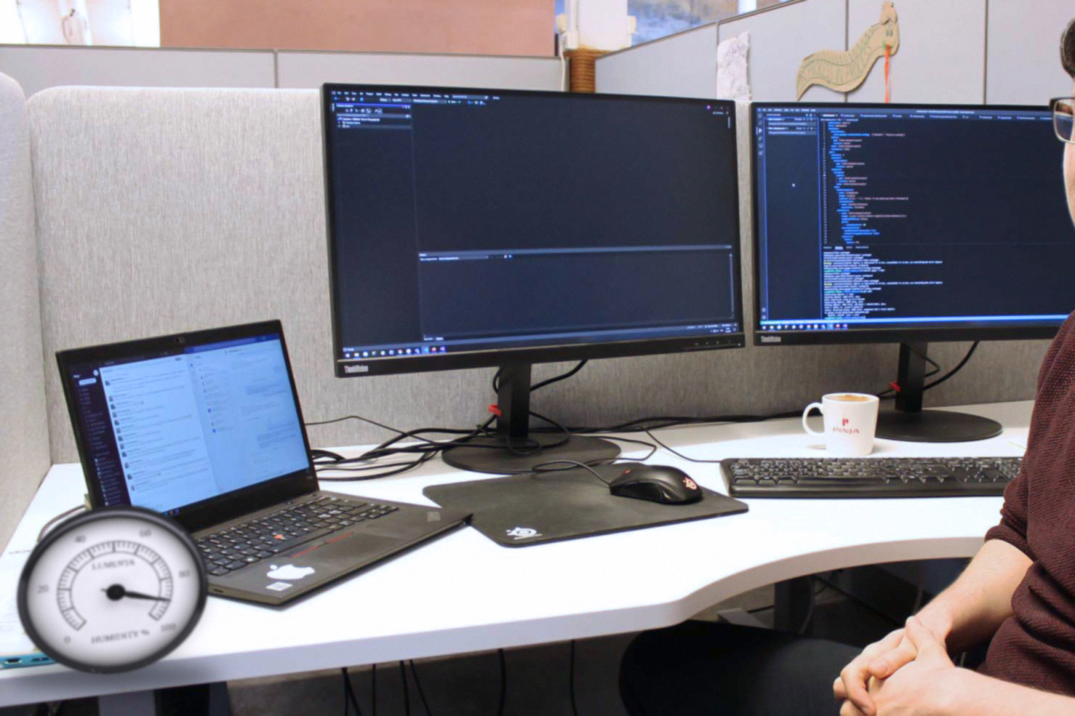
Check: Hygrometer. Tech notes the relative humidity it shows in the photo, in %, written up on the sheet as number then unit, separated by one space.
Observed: 90 %
